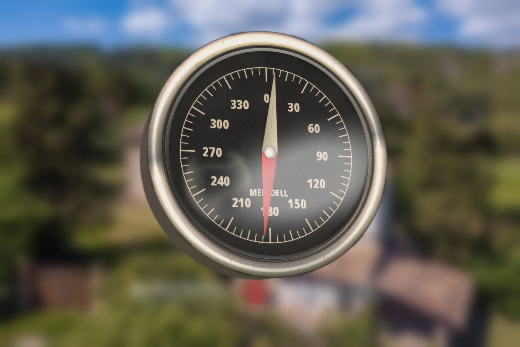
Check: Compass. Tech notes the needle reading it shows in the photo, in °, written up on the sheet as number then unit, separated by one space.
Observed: 185 °
